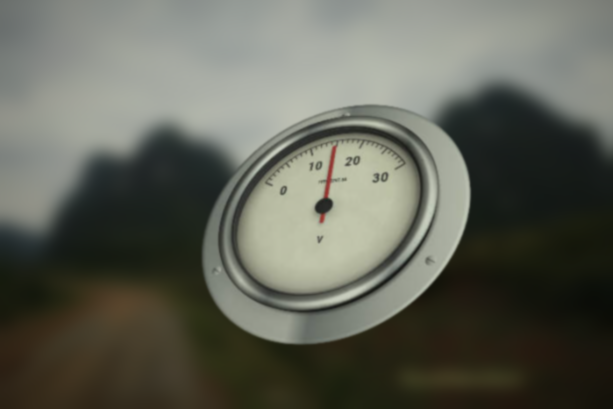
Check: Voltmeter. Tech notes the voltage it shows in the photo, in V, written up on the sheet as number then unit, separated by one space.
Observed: 15 V
